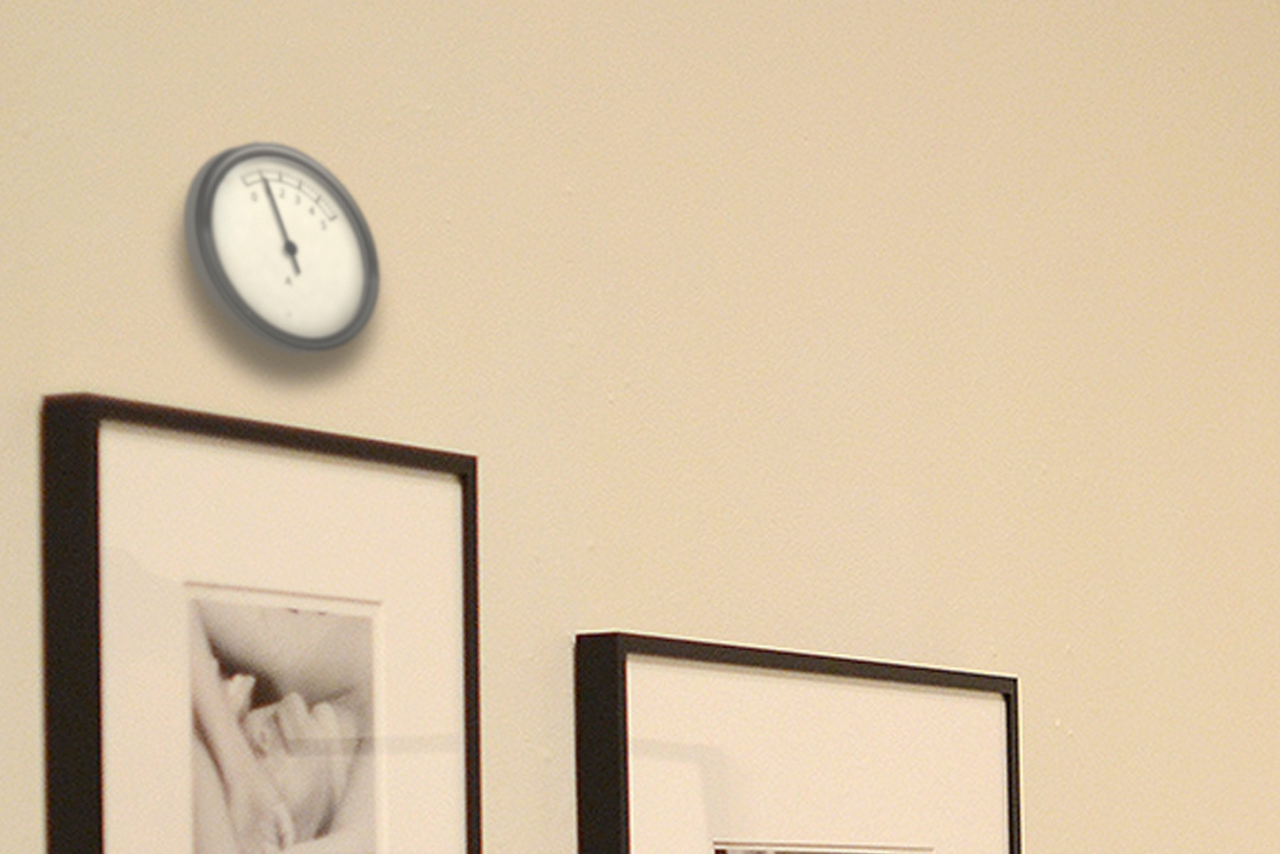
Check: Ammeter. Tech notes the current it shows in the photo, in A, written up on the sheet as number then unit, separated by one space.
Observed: 1 A
